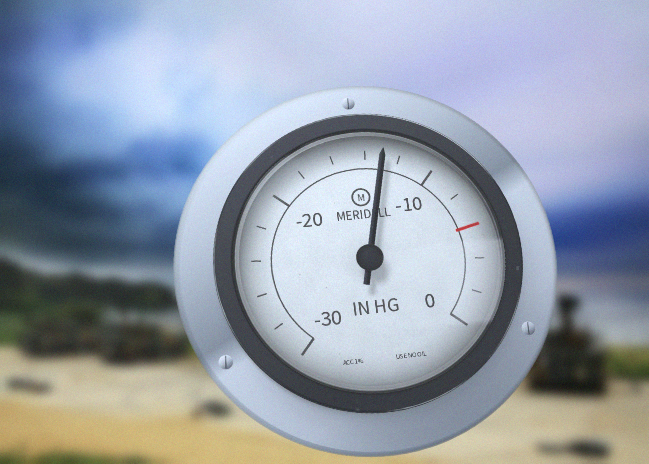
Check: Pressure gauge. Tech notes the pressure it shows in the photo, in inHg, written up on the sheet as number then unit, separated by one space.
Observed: -13 inHg
